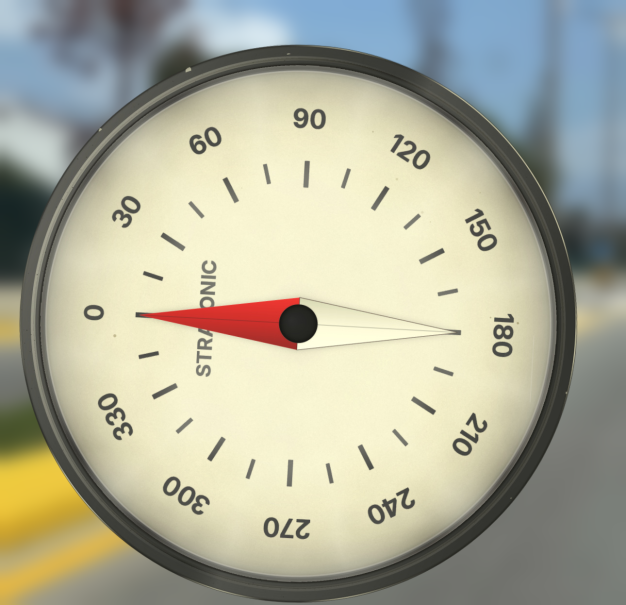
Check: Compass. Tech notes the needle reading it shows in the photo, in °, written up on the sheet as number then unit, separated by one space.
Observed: 0 °
